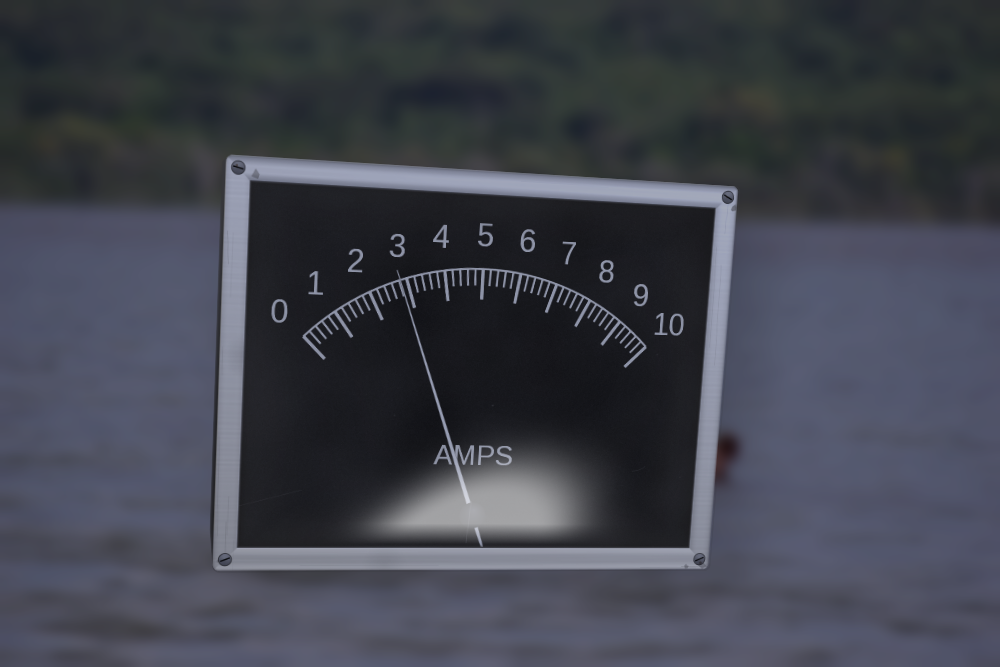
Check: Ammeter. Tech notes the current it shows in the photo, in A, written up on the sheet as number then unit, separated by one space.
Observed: 2.8 A
